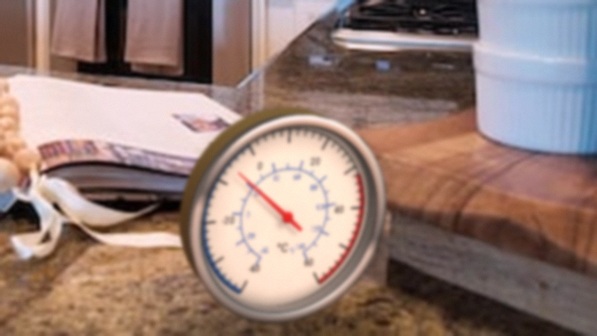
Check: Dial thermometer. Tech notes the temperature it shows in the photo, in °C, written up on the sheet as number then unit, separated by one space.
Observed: -6 °C
